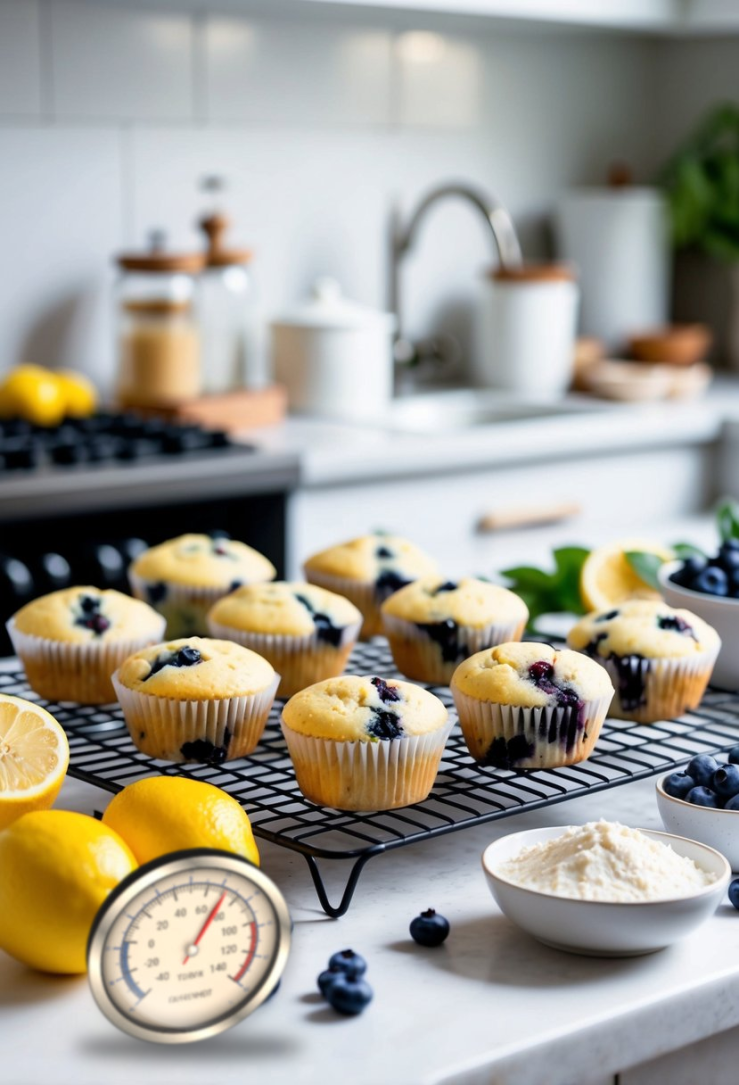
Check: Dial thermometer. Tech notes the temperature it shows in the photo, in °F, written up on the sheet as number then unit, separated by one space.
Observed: 70 °F
